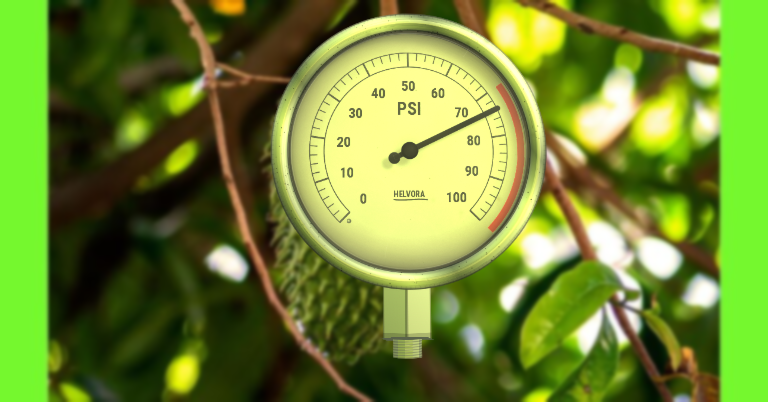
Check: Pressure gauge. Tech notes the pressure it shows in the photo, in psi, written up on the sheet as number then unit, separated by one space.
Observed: 74 psi
